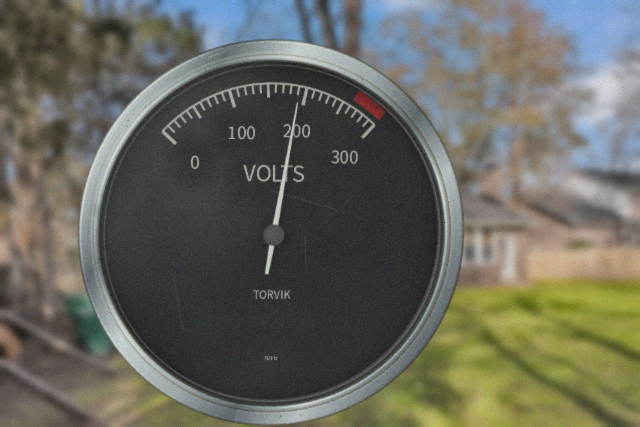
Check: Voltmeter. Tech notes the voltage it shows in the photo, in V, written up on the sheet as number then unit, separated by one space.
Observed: 190 V
